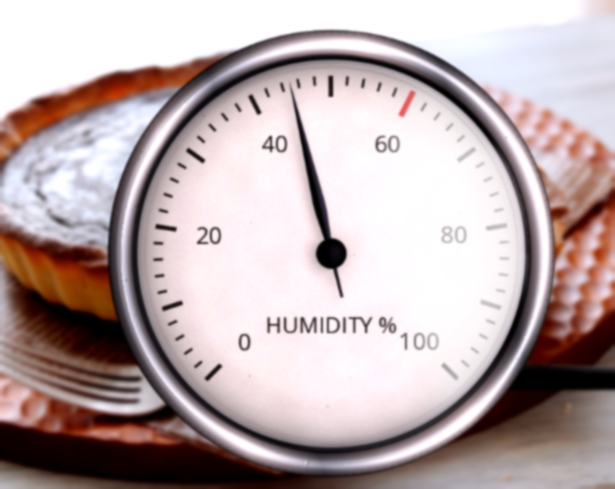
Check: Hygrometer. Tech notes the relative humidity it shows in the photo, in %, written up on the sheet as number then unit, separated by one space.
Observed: 45 %
